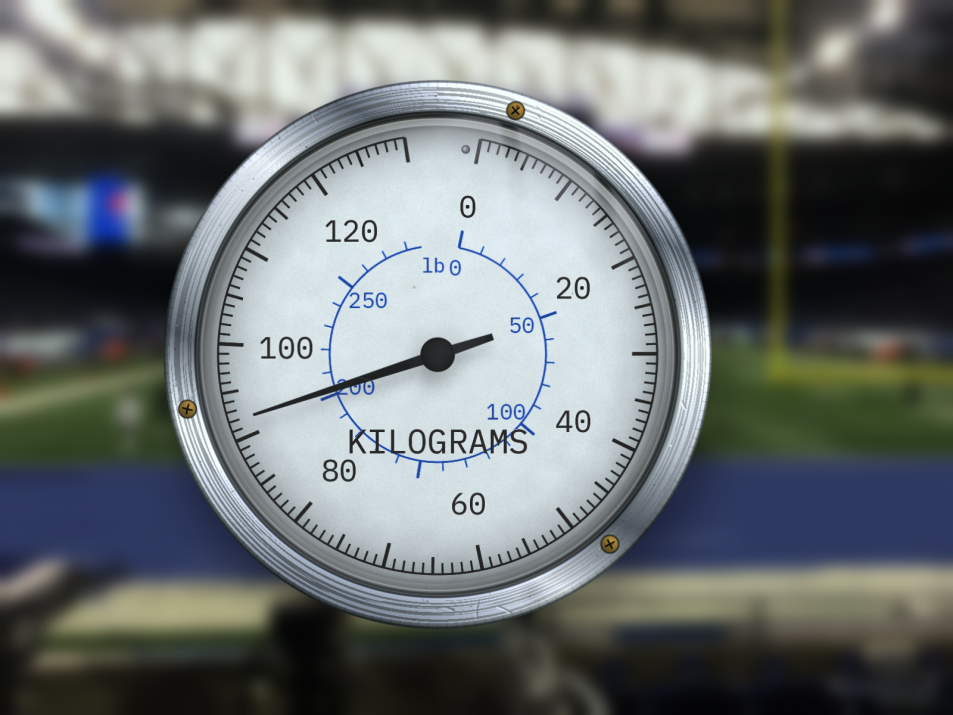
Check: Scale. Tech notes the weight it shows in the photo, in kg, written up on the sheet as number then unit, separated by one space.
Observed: 92 kg
